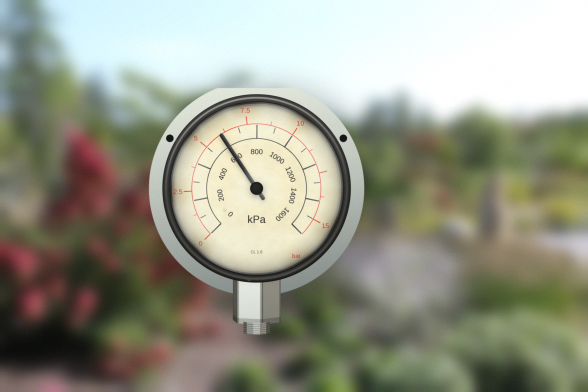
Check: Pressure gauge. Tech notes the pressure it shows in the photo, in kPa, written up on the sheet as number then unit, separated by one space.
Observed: 600 kPa
